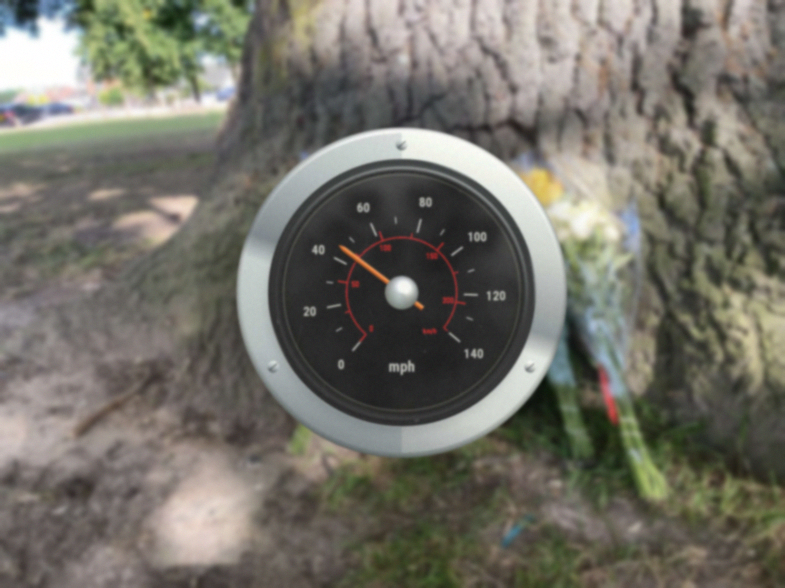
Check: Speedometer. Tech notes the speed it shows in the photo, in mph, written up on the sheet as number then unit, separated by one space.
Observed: 45 mph
